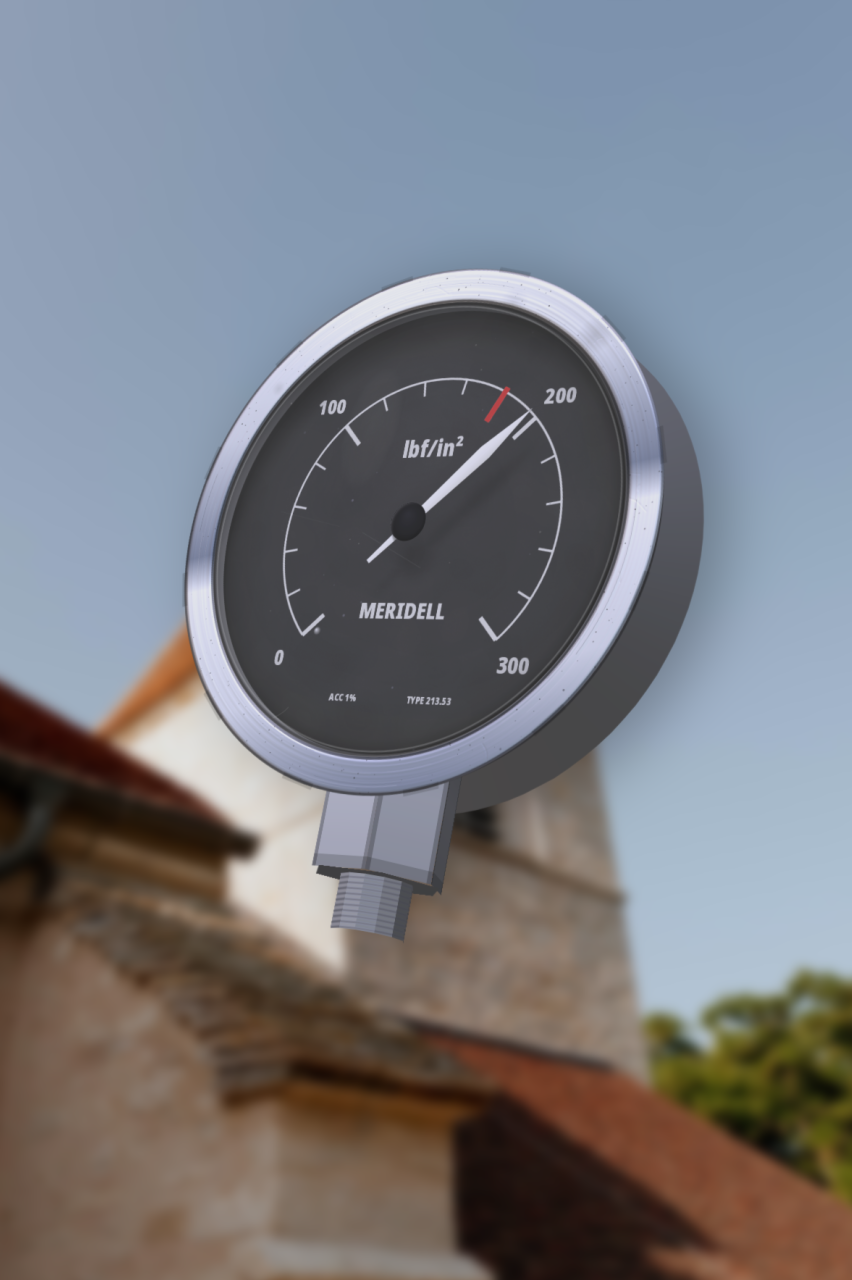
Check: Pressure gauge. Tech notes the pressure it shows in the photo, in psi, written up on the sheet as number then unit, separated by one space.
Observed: 200 psi
